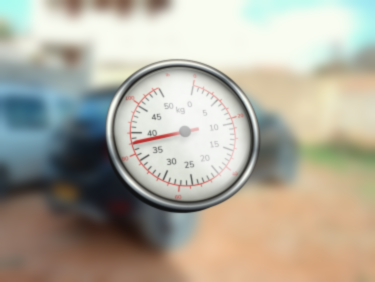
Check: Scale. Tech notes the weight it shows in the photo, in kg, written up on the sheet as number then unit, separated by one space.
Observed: 38 kg
